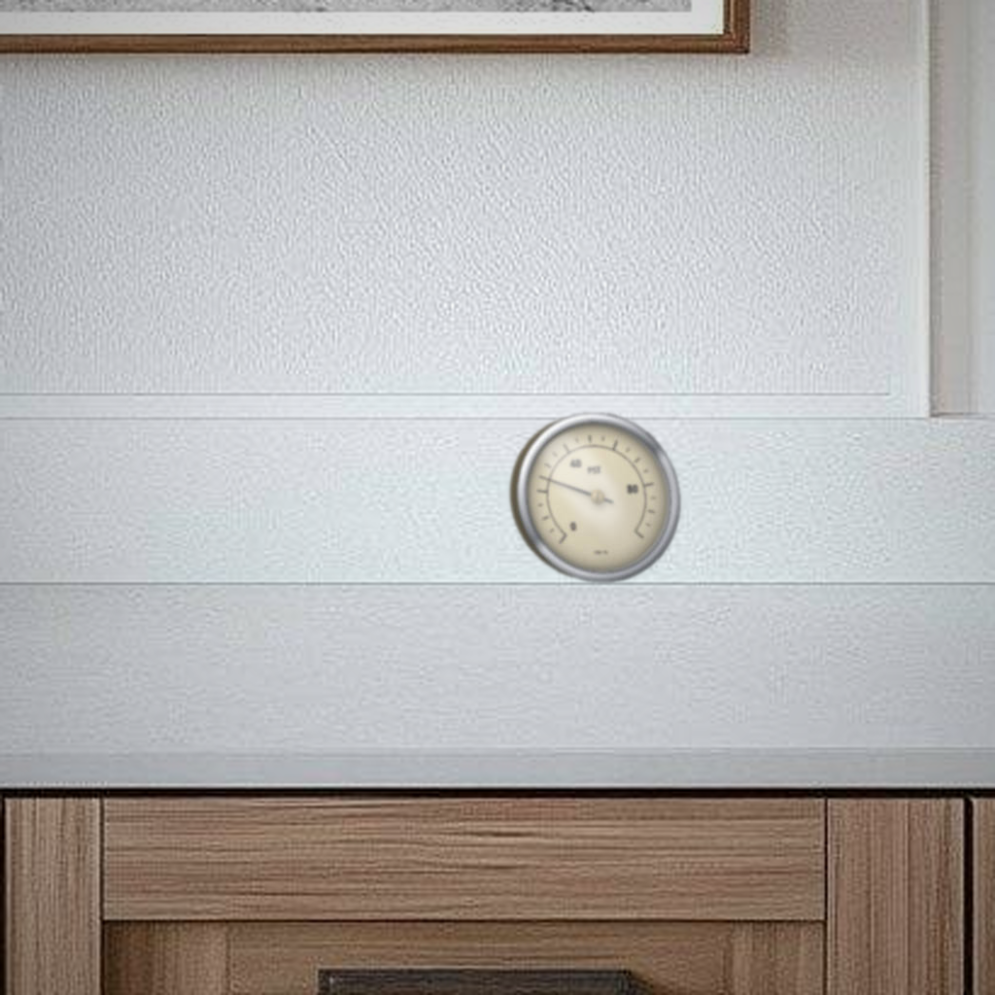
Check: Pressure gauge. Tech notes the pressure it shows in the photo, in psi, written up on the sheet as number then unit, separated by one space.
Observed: 25 psi
